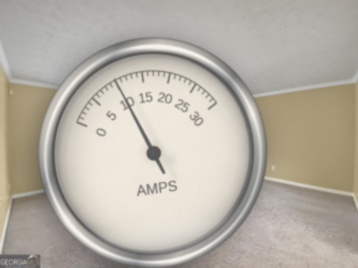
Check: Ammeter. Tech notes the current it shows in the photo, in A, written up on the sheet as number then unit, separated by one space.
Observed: 10 A
